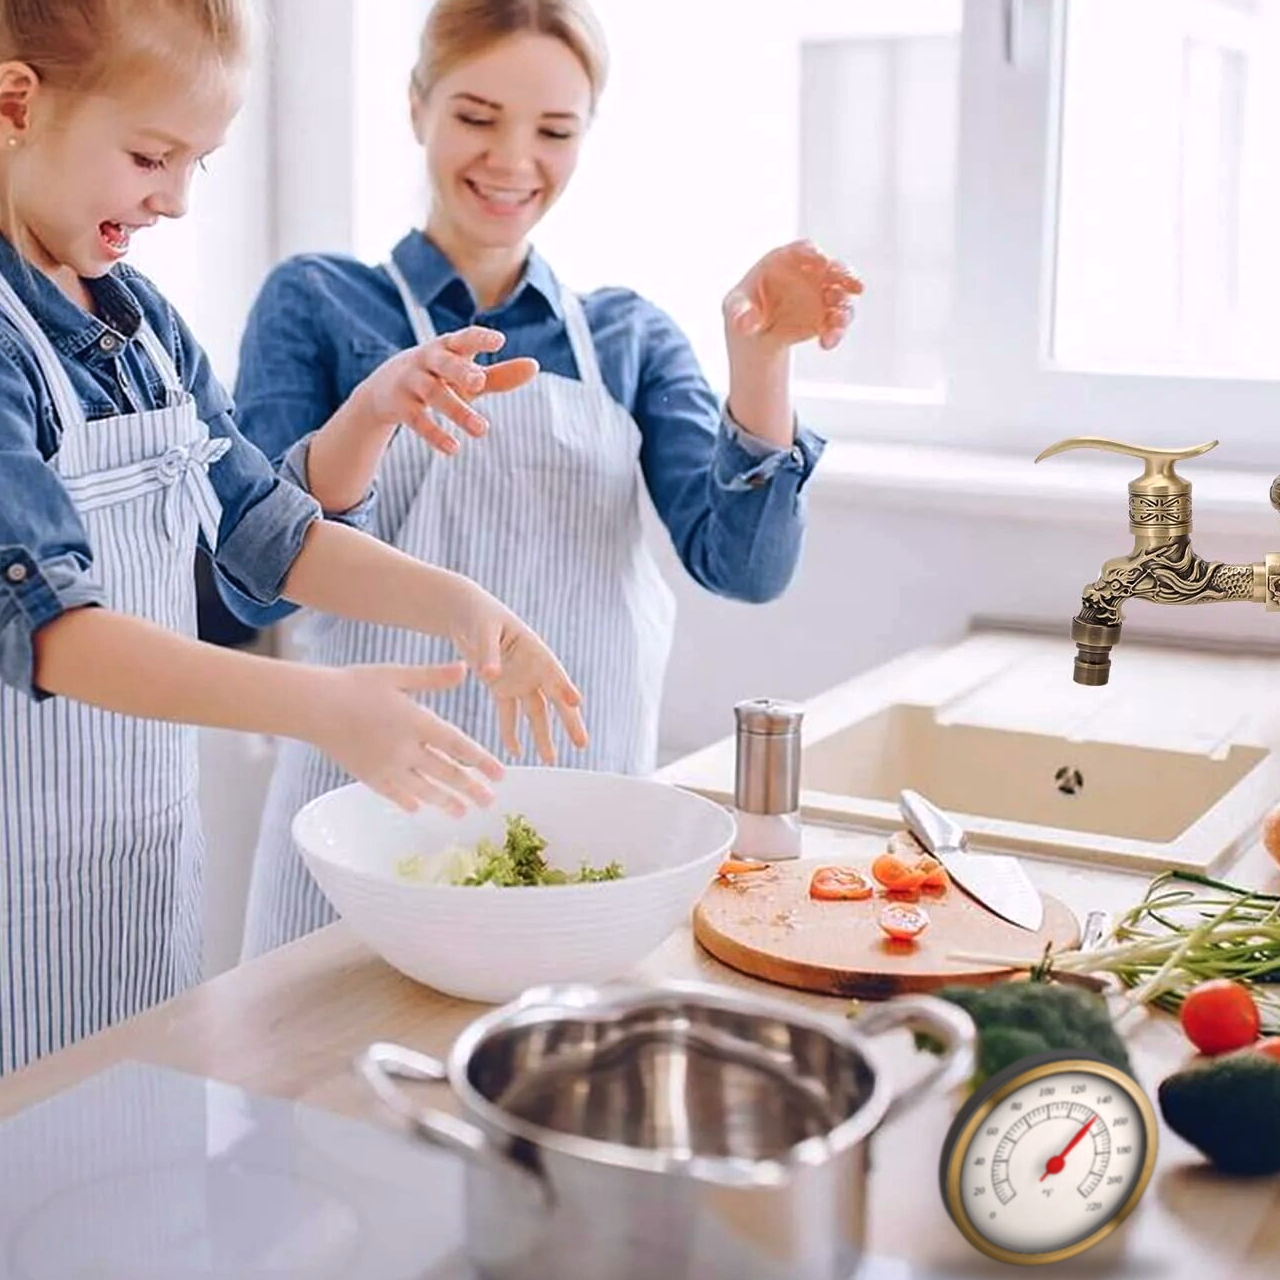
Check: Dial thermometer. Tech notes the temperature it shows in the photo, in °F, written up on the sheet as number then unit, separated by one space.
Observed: 140 °F
